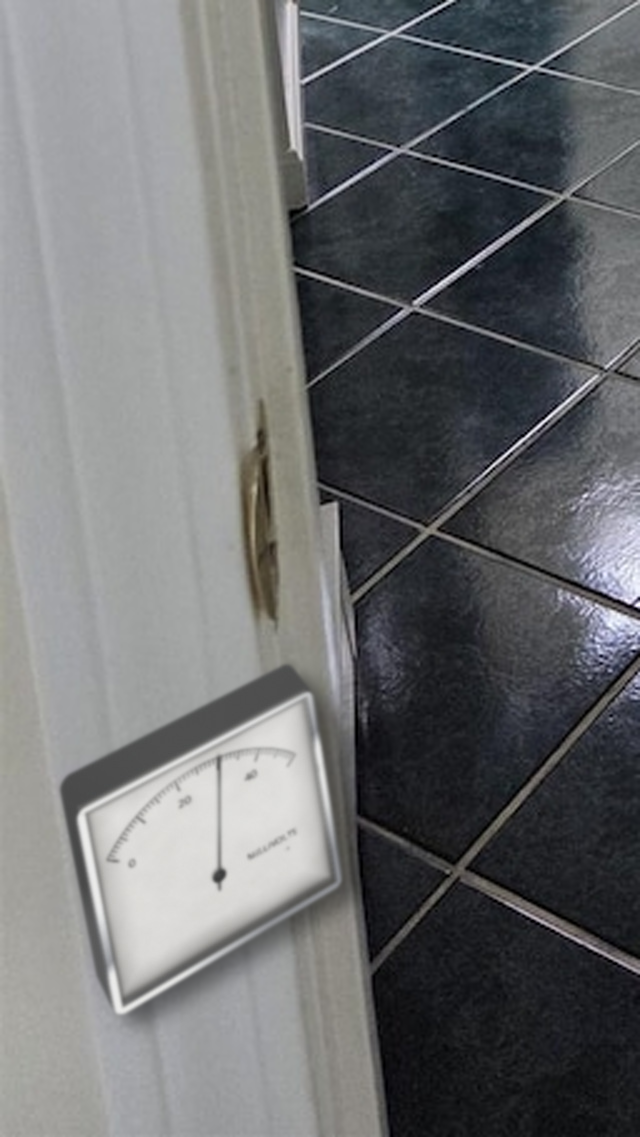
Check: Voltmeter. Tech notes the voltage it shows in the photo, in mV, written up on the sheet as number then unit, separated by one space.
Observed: 30 mV
